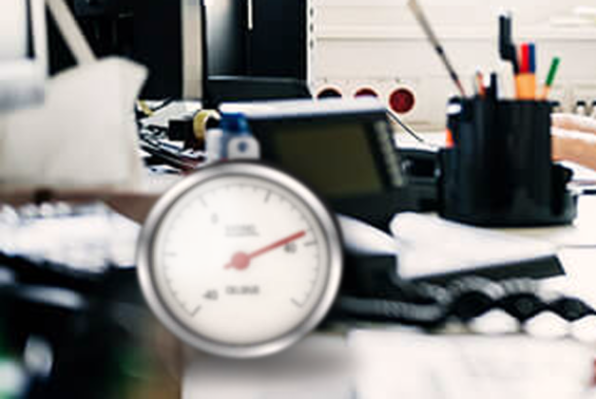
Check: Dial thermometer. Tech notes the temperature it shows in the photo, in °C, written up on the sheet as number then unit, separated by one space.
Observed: 36 °C
